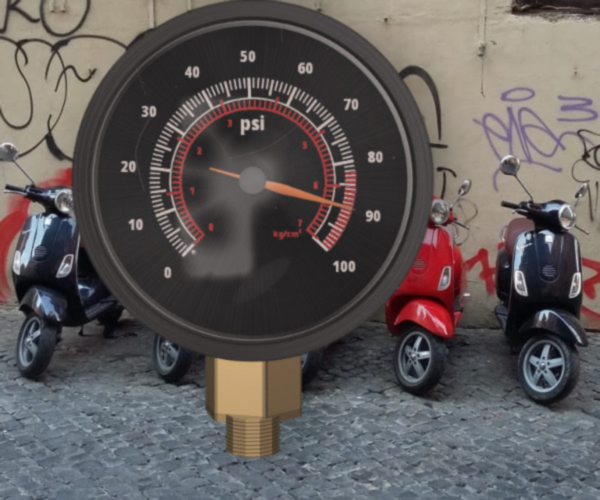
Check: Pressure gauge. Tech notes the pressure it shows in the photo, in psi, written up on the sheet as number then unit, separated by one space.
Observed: 90 psi
